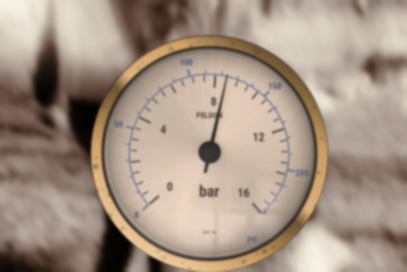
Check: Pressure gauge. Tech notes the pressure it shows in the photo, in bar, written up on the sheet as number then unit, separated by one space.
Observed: 8.5 bar
